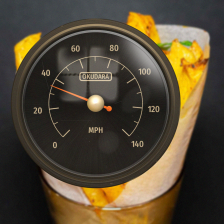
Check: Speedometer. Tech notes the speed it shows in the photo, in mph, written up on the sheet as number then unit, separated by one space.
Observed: 35 mph
